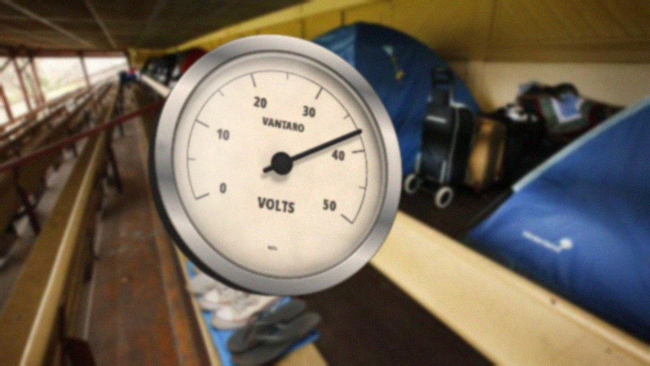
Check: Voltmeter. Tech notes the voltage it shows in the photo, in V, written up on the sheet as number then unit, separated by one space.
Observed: 37.5 V
